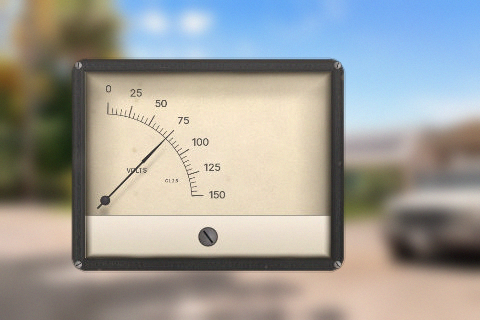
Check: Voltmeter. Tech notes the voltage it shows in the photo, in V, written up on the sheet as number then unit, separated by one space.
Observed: 75 V
